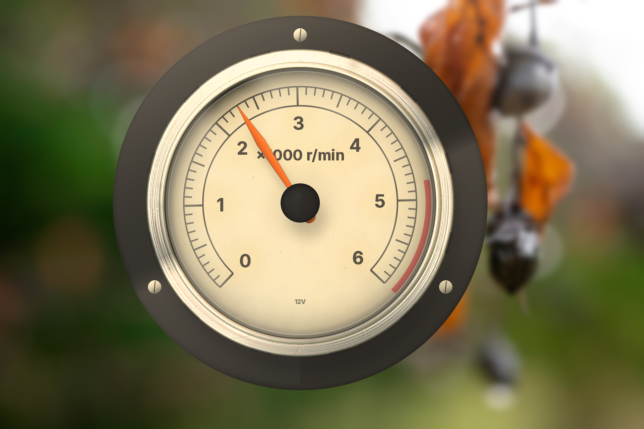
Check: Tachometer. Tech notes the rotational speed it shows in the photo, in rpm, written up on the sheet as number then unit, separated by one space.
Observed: 2300 rpm
